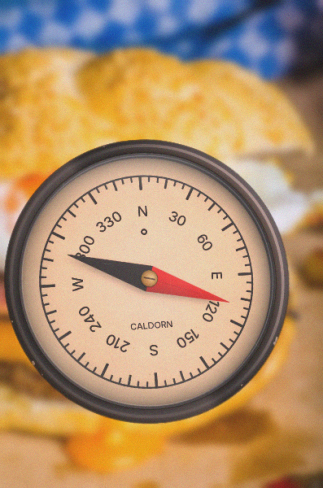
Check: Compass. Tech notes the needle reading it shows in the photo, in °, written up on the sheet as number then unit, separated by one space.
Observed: 110 °
